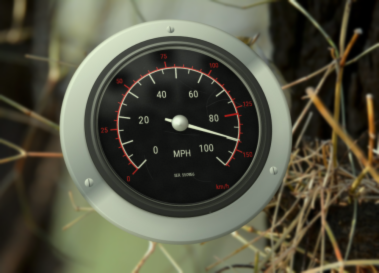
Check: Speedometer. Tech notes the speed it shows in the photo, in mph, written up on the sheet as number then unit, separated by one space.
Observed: 90 mph
